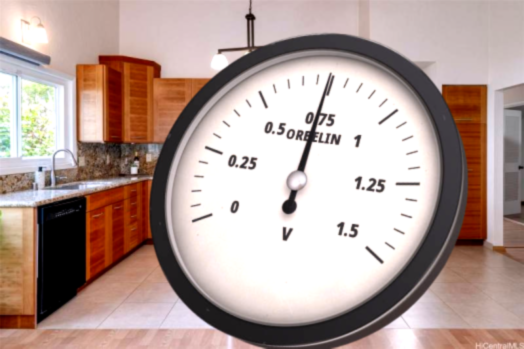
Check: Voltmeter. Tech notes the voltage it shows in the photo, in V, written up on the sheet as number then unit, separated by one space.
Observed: 0.75 V
